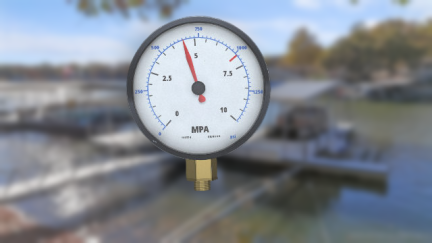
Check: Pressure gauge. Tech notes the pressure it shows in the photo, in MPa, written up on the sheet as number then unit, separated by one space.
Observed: 4.5 MPa
